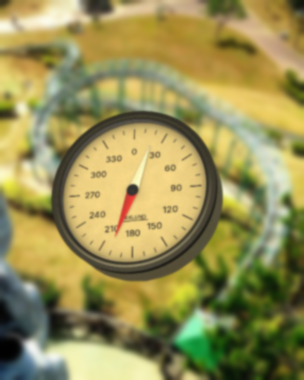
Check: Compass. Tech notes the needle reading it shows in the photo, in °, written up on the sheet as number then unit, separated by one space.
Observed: 200 °
